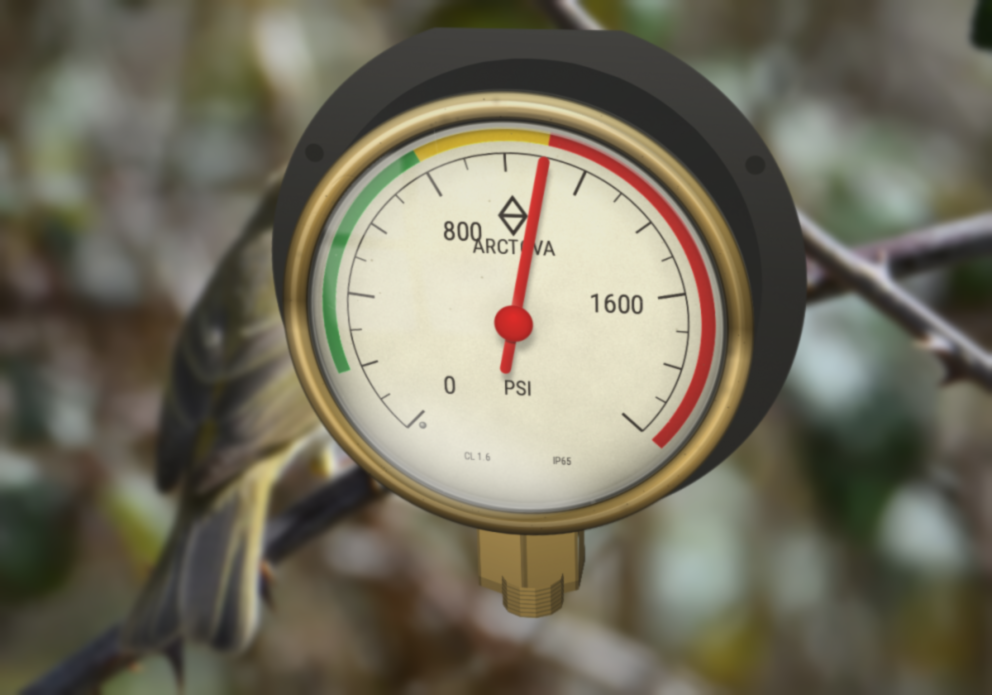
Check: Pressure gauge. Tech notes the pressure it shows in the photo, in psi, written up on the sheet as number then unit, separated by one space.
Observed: 1100 psi
